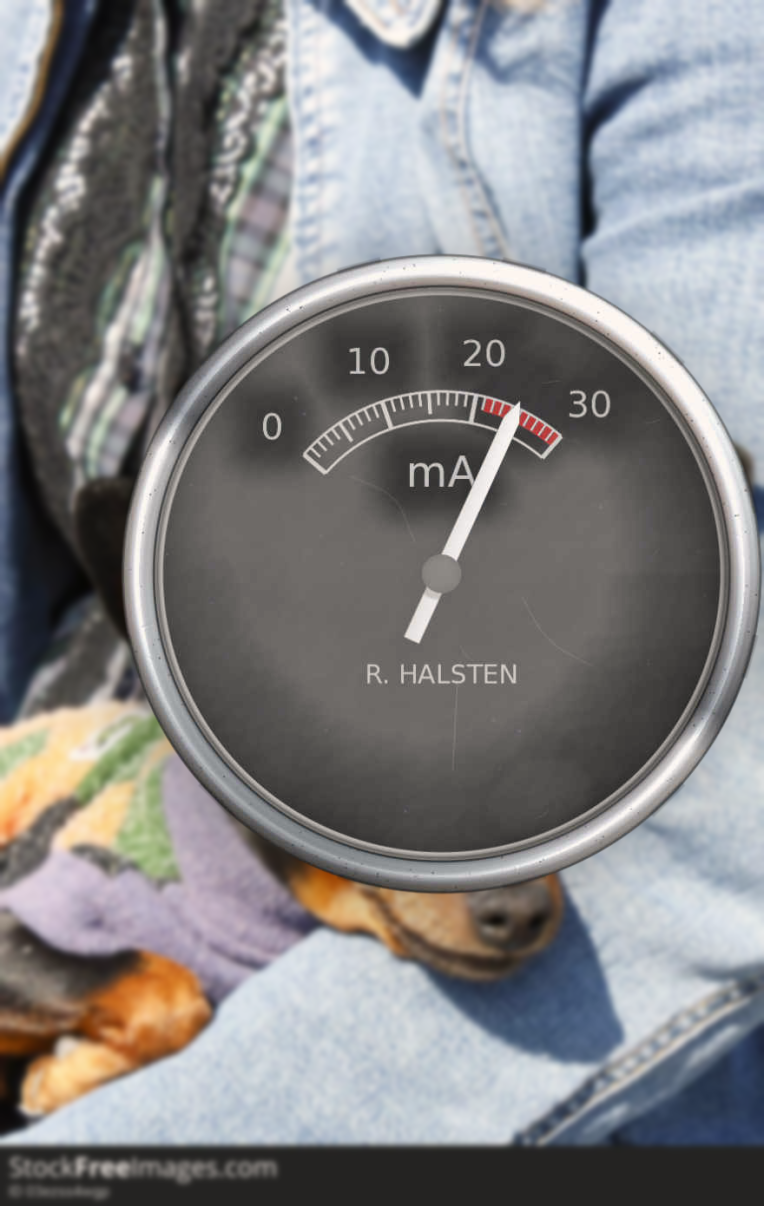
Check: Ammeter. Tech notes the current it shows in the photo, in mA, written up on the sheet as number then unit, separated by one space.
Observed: 24.5 mA
